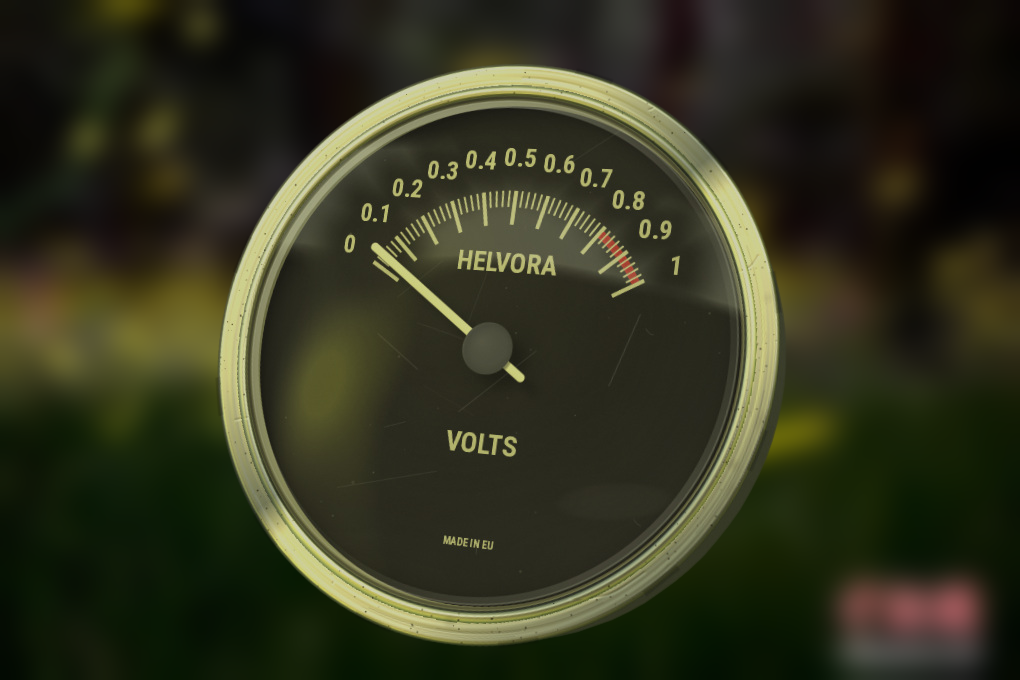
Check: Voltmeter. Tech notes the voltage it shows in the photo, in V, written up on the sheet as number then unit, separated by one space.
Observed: 0.04 V
